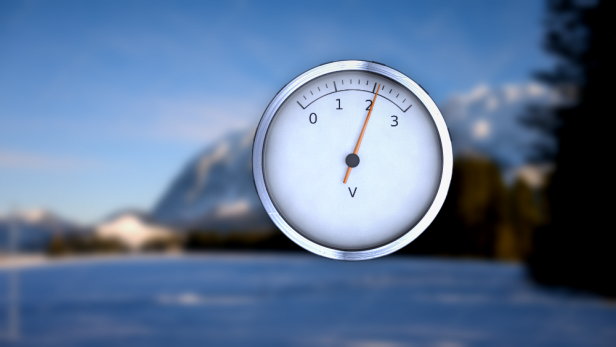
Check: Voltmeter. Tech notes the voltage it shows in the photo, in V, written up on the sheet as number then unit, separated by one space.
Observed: 2.1 V
